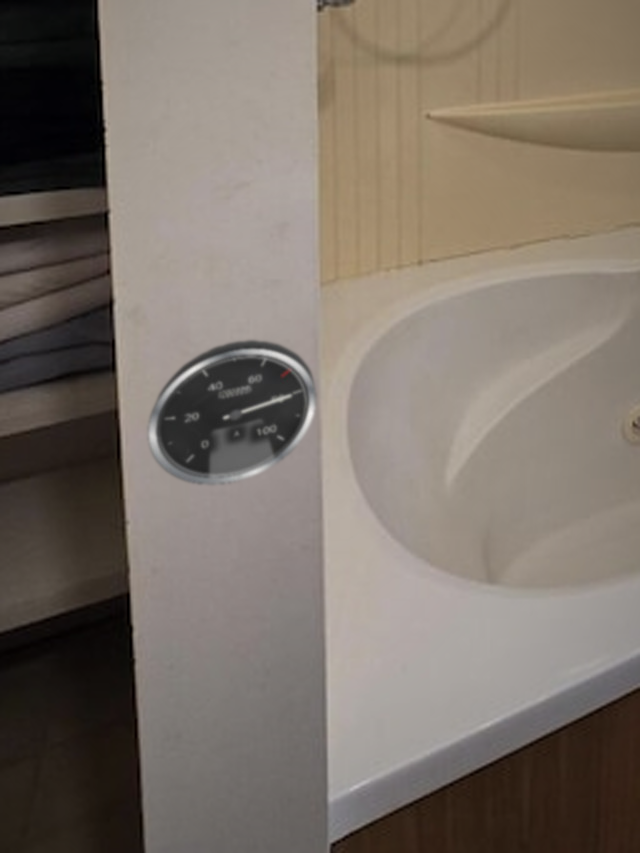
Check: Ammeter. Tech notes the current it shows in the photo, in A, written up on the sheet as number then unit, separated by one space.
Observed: 80 A
